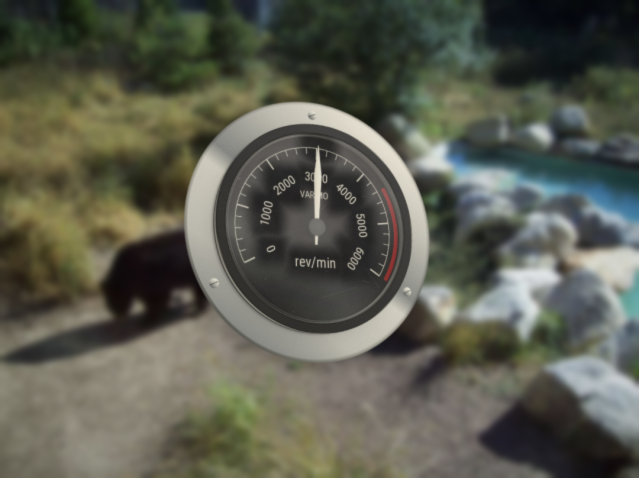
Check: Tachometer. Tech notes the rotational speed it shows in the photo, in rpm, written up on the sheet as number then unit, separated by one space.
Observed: 3000 rpm
